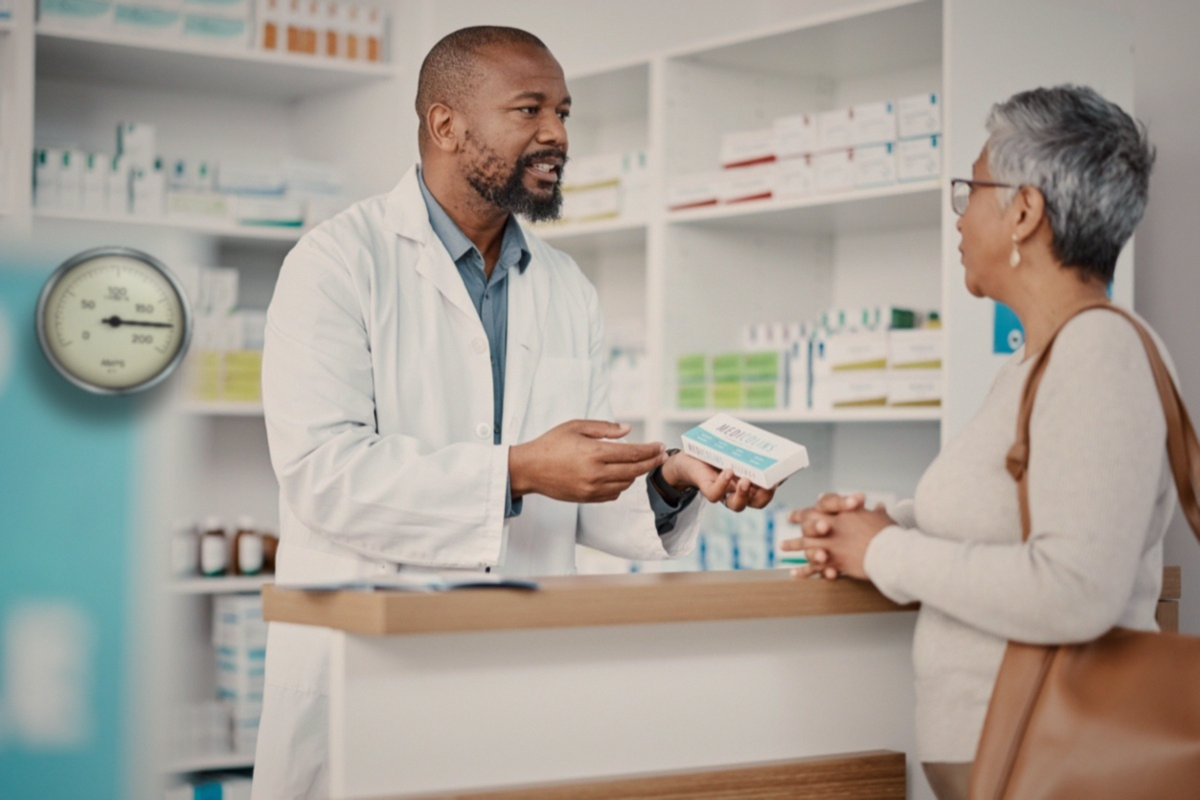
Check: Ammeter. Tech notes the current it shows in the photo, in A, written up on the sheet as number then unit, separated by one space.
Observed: 175 A
